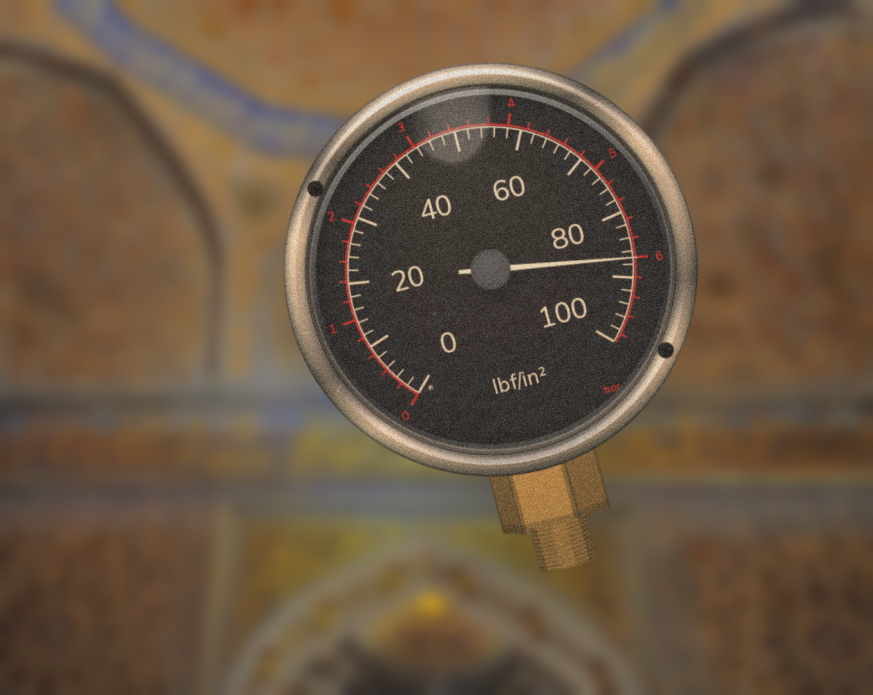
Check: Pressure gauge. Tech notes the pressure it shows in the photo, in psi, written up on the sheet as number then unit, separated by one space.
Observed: 87 psi
